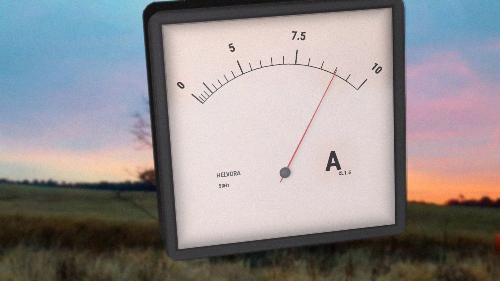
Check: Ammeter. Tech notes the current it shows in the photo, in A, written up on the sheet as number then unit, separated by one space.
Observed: 9 A
